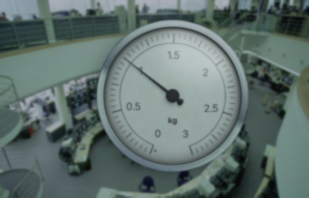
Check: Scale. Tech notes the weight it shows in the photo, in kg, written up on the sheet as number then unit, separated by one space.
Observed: 1 kg
